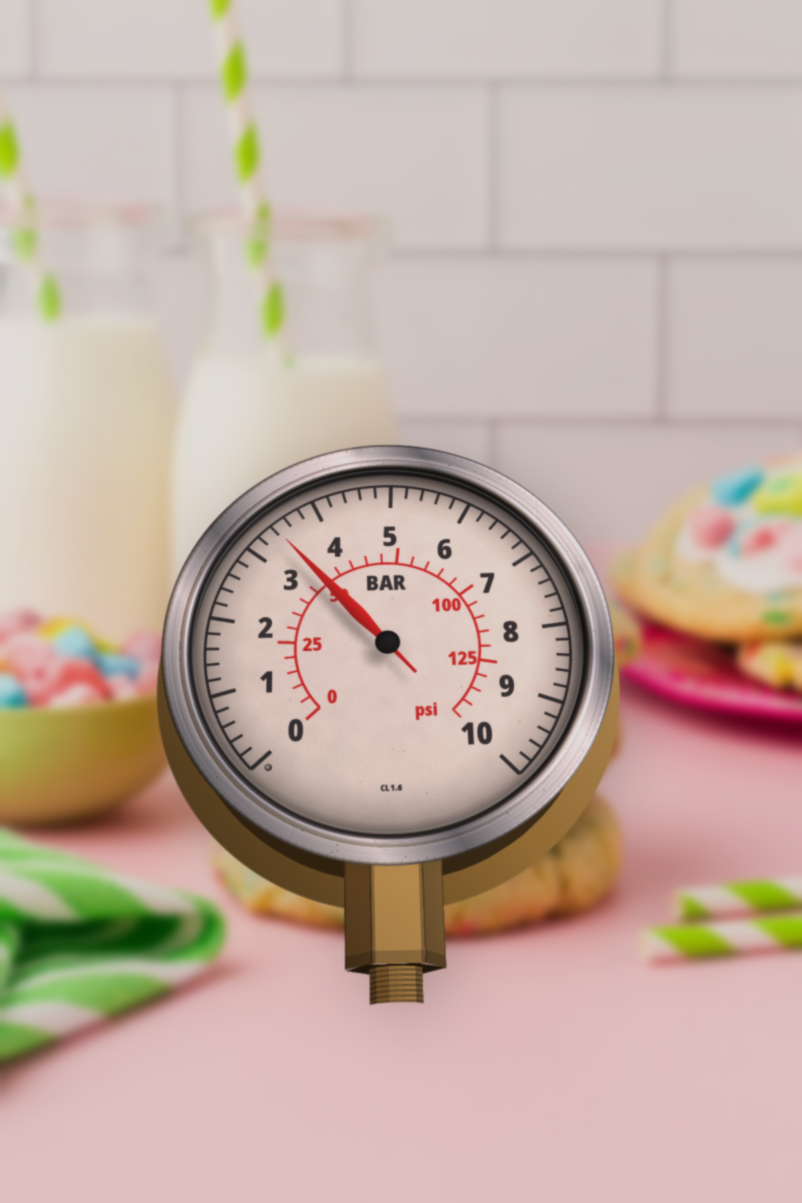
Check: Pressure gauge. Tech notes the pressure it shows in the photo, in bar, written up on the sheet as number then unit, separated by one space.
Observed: 3.4 bar
